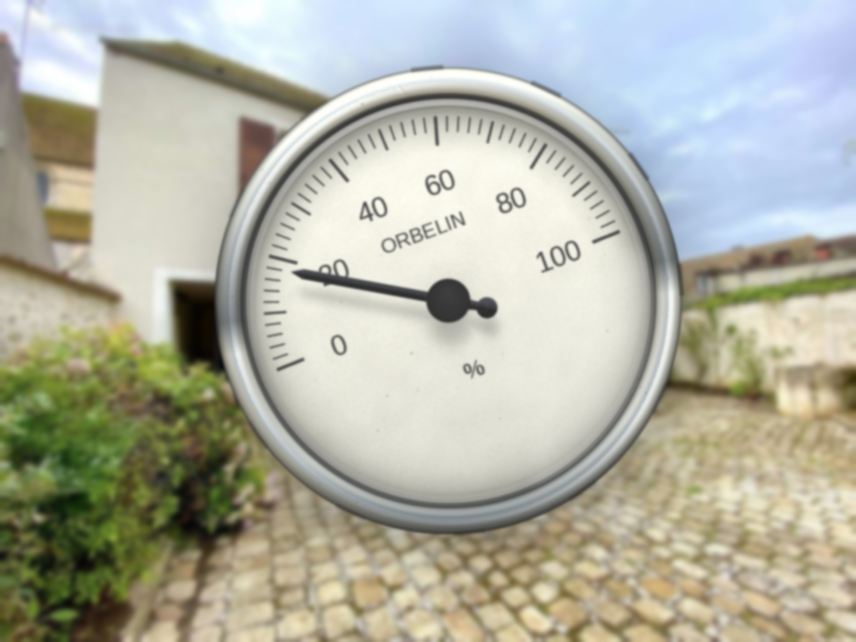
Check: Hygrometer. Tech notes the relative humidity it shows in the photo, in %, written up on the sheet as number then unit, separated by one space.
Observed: 18 %
